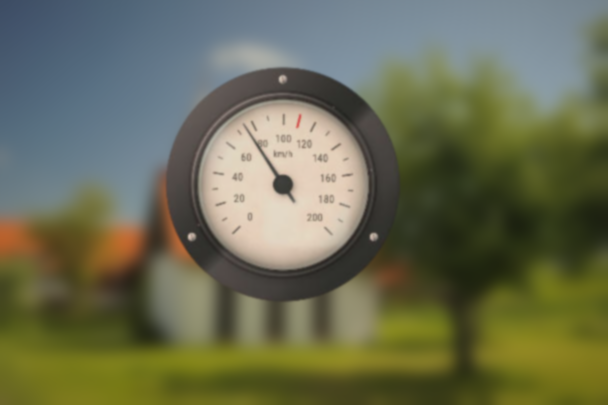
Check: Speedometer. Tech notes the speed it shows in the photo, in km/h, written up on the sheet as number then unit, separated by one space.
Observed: 75 km/h
